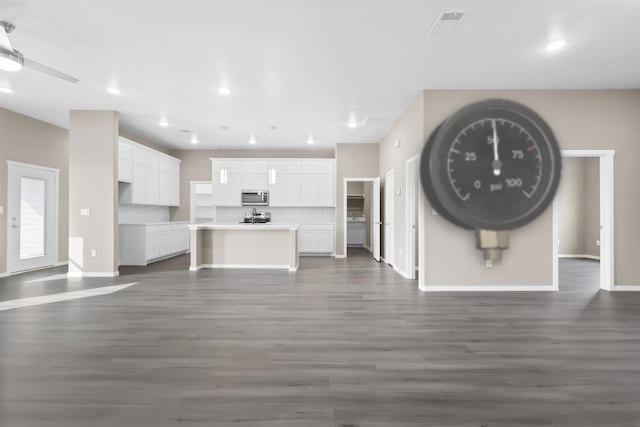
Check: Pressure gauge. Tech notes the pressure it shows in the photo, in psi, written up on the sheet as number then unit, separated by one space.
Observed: 50 psi
